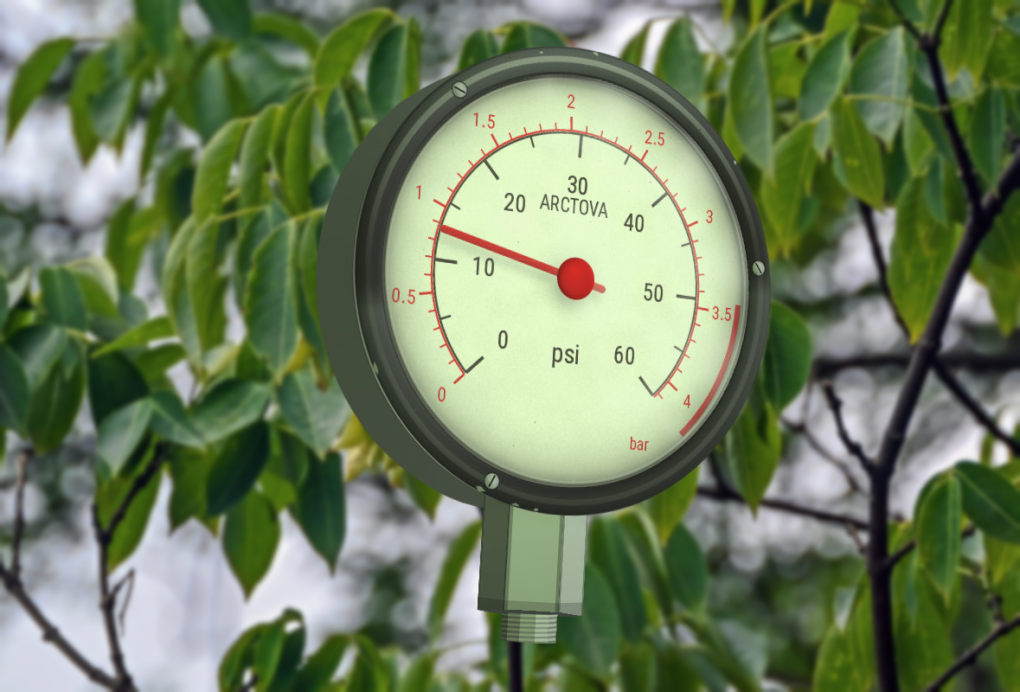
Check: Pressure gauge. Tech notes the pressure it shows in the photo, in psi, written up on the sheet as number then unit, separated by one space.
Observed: 12.5 psi
